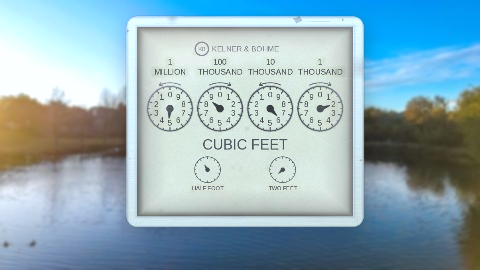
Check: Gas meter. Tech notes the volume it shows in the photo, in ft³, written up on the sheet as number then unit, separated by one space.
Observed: 486200 ft³
